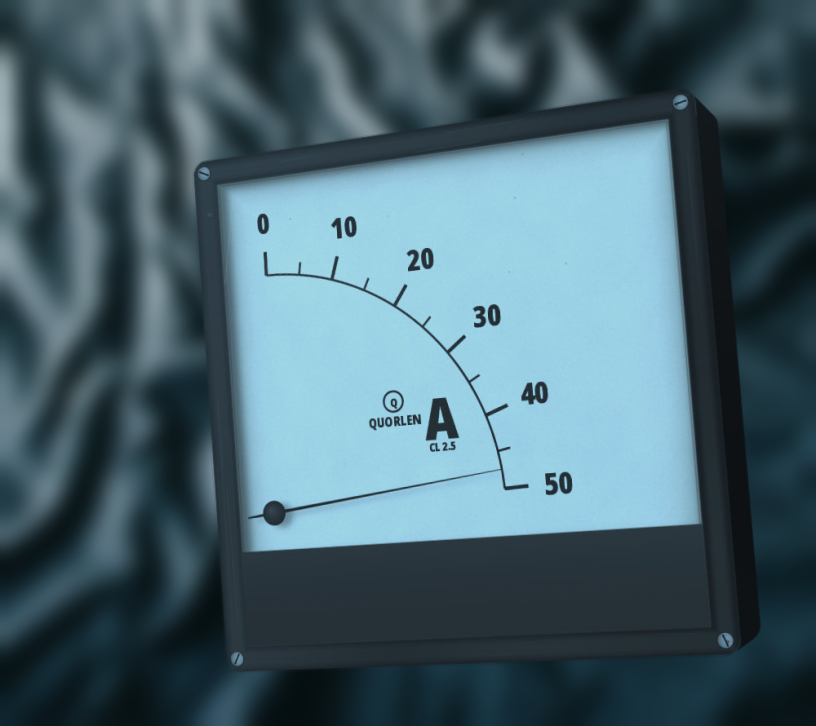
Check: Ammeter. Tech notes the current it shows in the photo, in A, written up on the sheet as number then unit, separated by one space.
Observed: 47.5 A
